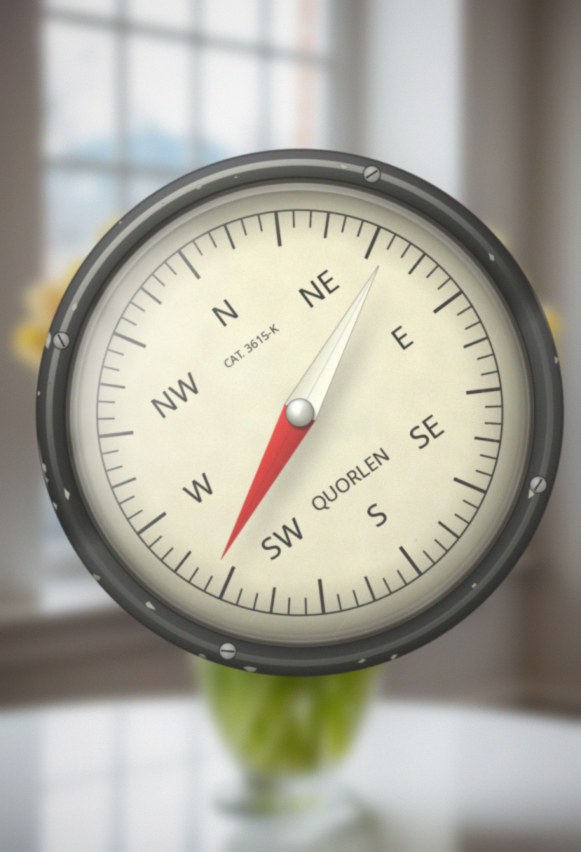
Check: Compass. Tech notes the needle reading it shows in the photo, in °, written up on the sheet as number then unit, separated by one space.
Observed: 245 °
